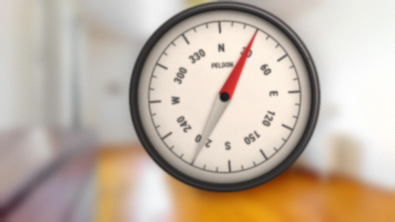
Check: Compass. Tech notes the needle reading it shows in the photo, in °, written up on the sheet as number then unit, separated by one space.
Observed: 30 °
